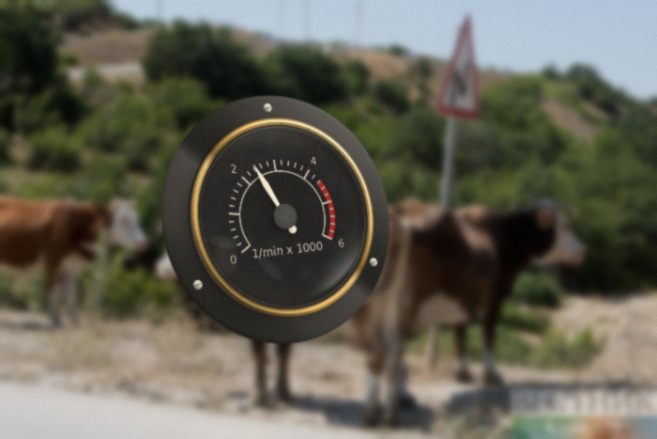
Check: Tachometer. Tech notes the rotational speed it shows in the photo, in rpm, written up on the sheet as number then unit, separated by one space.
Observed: 2400 rpm
